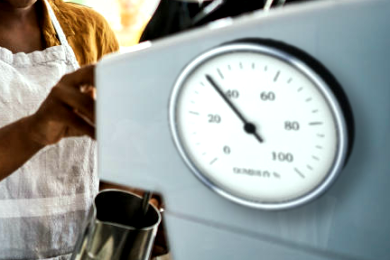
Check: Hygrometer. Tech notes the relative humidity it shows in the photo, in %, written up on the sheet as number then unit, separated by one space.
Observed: 36 %
